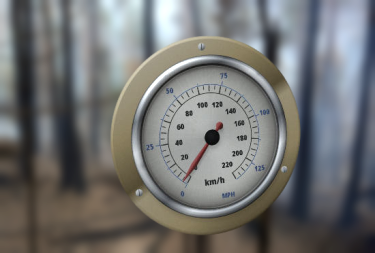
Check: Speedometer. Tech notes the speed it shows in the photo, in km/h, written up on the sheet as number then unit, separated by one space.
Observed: 5 km/h
